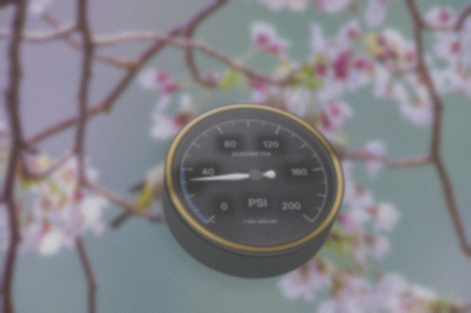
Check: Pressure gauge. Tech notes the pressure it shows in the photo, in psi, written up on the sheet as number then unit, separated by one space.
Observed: 30 psi
